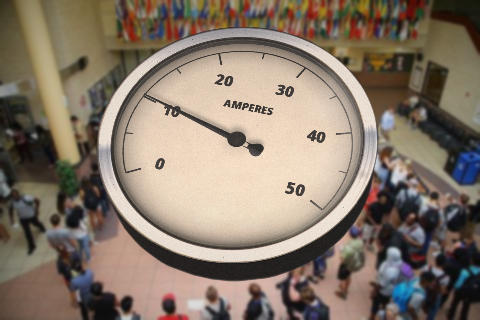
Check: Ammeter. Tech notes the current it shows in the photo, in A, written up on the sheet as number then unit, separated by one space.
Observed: 10 A
